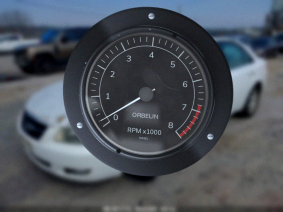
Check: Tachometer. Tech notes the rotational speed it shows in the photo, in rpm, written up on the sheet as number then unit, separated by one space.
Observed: 200 rpm
